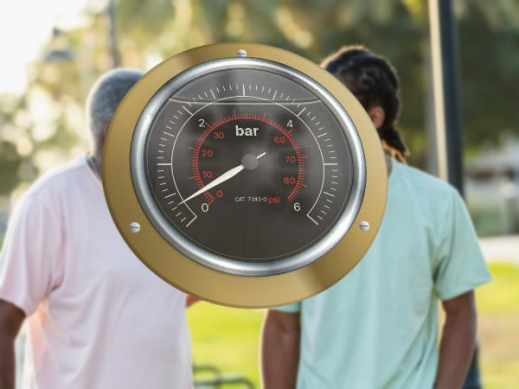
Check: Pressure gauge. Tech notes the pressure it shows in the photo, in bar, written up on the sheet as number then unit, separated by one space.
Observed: 0.3 bar
